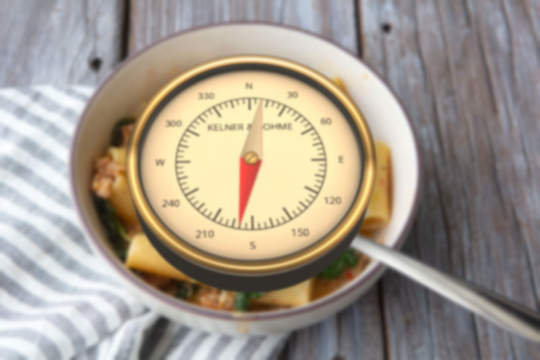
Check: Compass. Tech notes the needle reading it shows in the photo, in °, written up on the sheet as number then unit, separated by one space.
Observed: 190 °
